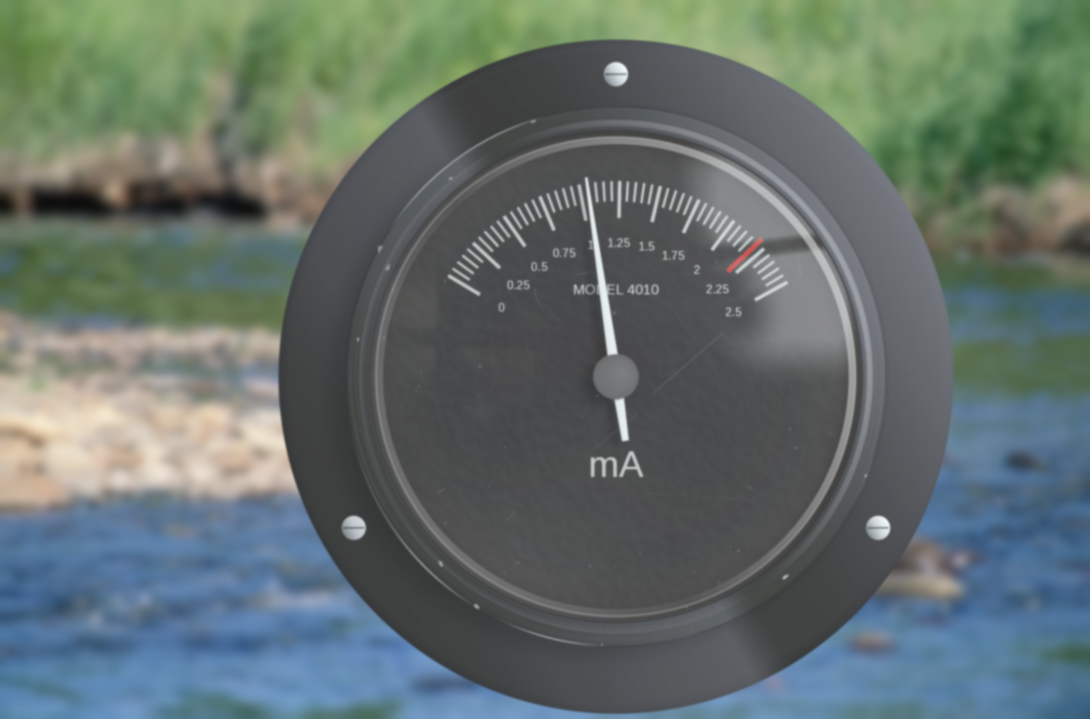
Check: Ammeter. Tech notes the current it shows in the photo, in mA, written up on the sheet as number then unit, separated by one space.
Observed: 1.05 mA
